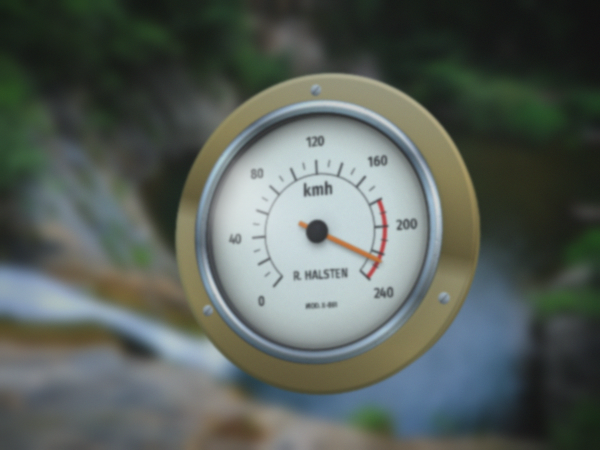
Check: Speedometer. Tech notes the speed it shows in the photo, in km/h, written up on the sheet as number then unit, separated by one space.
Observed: 225 km/h
